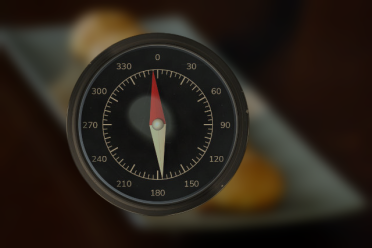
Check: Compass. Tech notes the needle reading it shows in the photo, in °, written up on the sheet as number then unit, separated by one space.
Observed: 355 °
